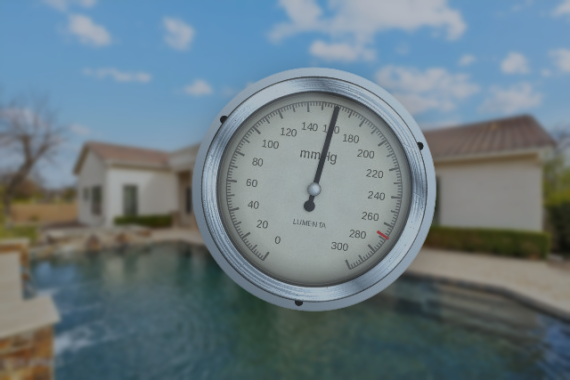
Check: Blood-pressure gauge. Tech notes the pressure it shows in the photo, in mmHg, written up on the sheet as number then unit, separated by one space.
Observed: 160 mmHg
